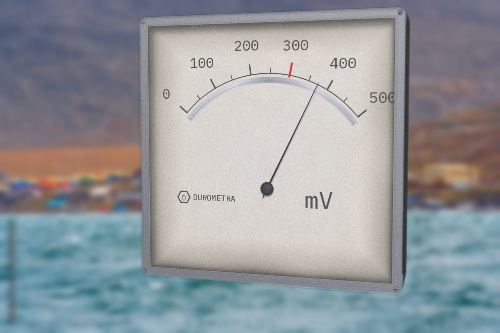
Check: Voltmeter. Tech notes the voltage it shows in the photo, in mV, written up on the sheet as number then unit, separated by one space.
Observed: 375 mV
